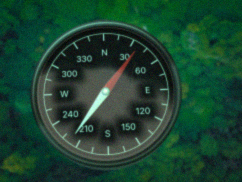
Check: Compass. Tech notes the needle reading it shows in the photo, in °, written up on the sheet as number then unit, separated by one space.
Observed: 37.5 °
